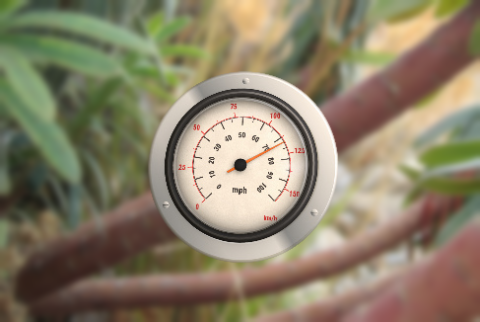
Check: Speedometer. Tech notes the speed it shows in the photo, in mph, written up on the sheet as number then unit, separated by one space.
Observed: 72.5 mph
